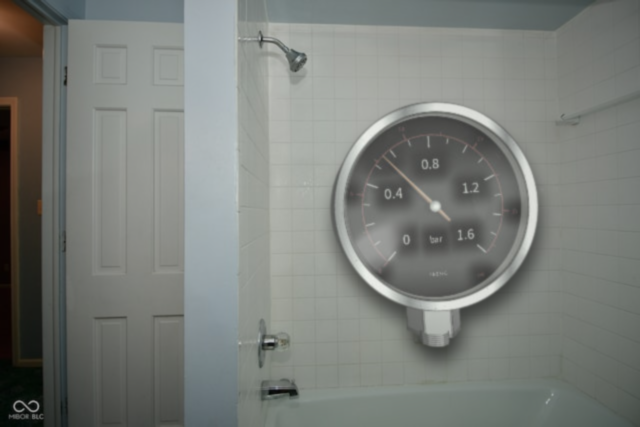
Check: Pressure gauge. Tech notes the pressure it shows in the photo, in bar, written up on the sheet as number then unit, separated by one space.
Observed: 0.55 bar
